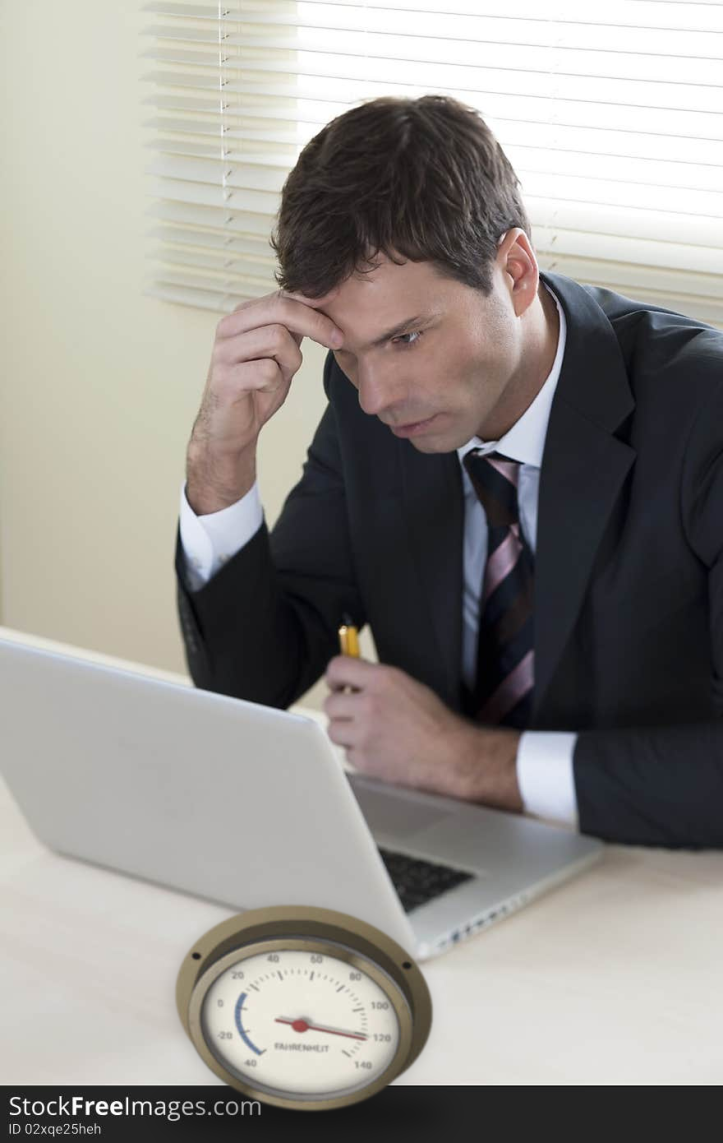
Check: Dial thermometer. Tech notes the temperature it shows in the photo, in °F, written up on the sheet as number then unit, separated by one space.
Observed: 120 °F
